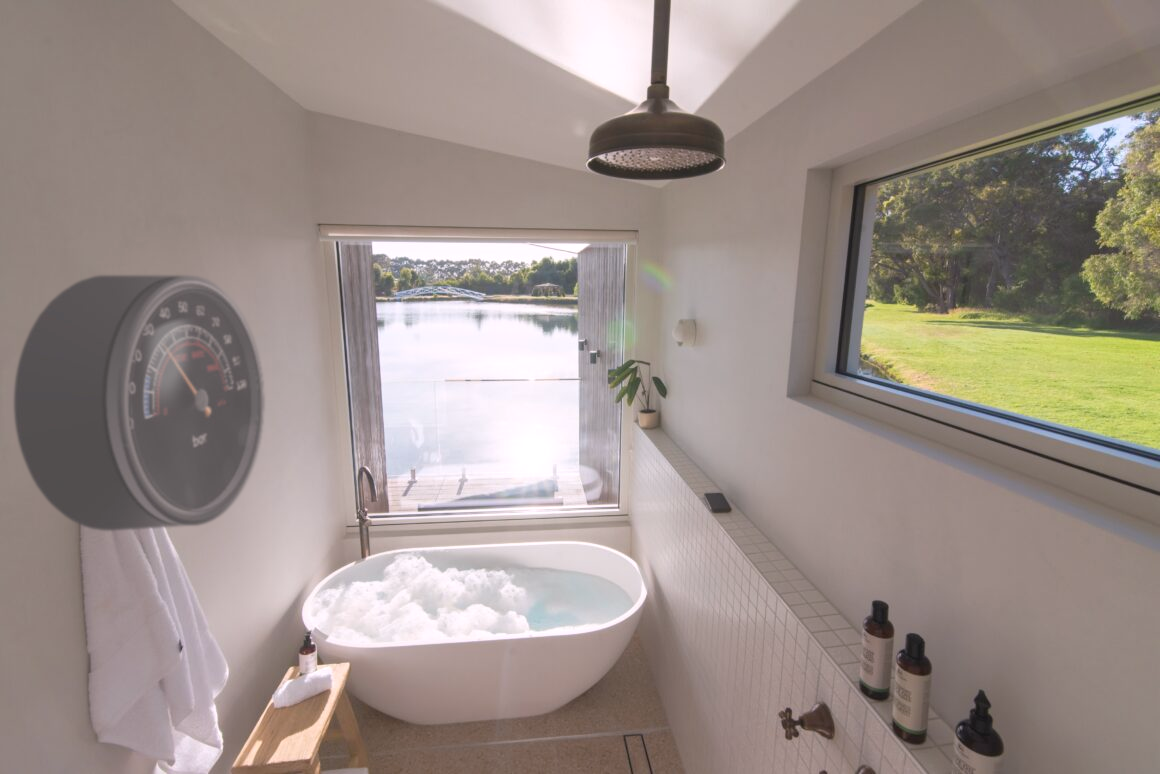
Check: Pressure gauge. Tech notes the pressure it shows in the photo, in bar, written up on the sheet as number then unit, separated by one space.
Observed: 30 bar
